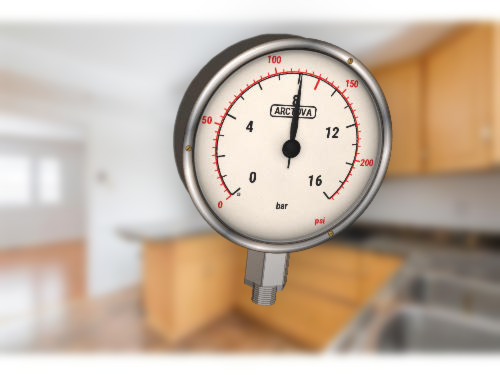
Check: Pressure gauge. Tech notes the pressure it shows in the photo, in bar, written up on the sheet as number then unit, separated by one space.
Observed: 8 bar
